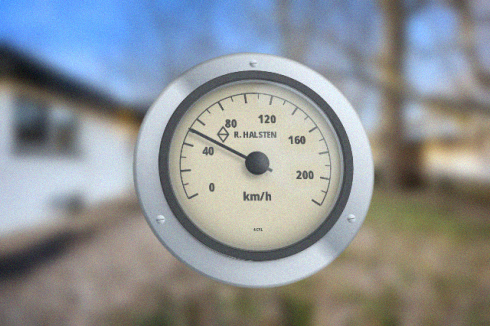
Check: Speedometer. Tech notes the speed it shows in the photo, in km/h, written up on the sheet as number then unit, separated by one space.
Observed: 50 km/h
